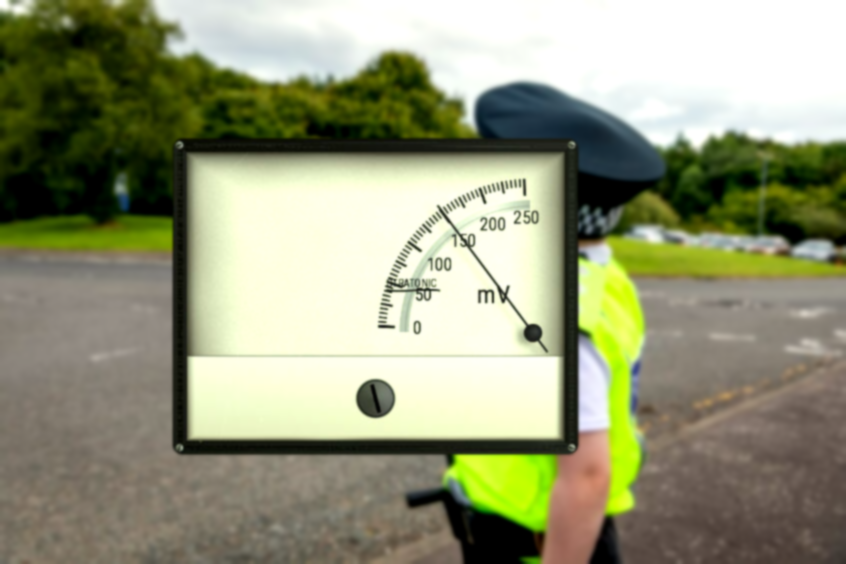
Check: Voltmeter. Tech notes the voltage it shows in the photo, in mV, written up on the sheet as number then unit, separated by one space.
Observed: 150 mV
